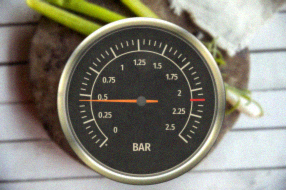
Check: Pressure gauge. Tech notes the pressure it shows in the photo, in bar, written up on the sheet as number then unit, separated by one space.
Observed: 0.45 bar
